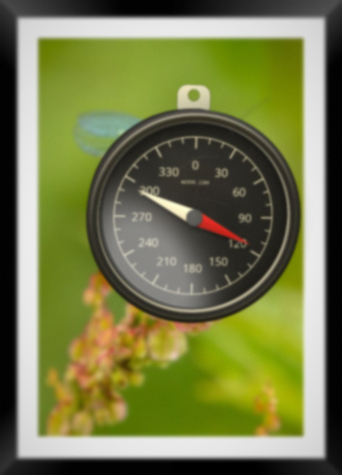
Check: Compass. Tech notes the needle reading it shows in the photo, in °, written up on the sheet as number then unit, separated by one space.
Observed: 115 °
